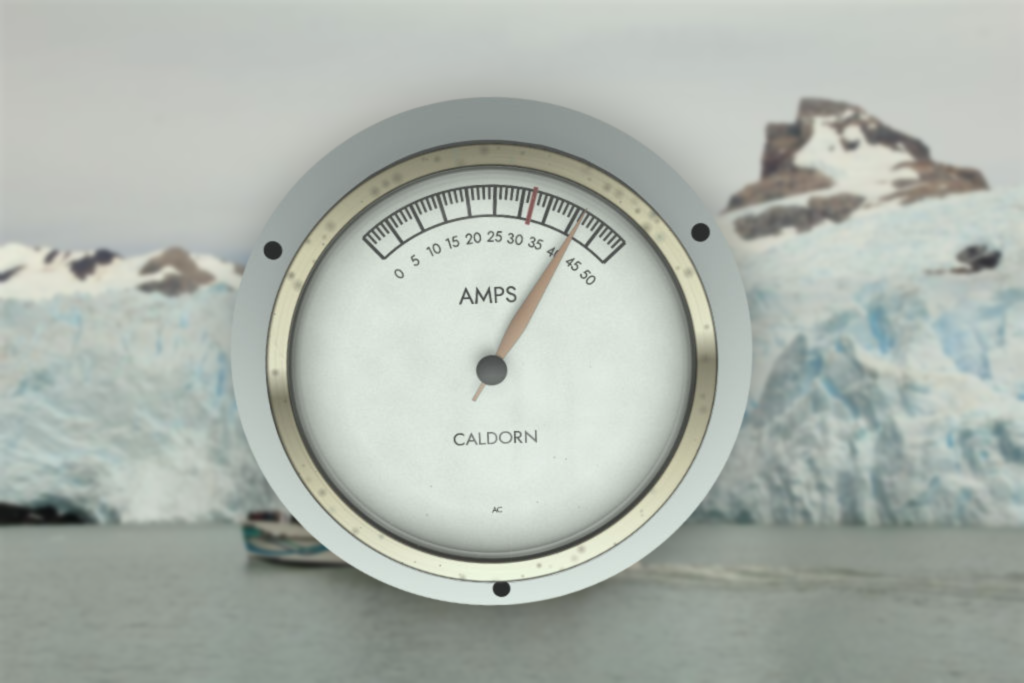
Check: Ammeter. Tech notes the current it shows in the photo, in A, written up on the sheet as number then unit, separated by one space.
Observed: 41 A
